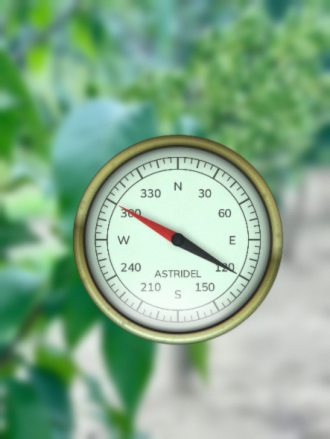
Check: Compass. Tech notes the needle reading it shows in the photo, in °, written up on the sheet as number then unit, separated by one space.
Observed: 300 °
